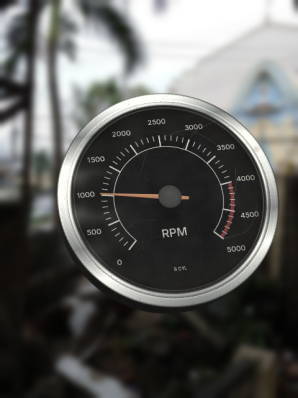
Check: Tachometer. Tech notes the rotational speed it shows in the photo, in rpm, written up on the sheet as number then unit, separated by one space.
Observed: 1000 rpm
